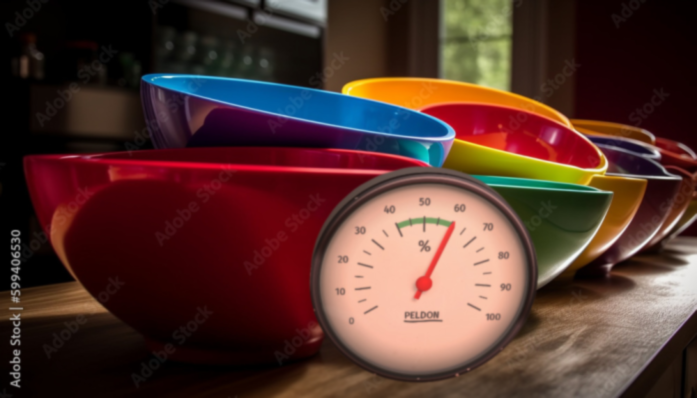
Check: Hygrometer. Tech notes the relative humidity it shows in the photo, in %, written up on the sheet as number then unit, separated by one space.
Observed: 60 %
